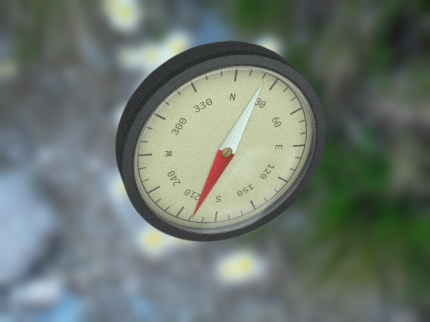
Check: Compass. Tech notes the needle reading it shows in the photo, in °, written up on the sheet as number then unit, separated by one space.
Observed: 200 °
